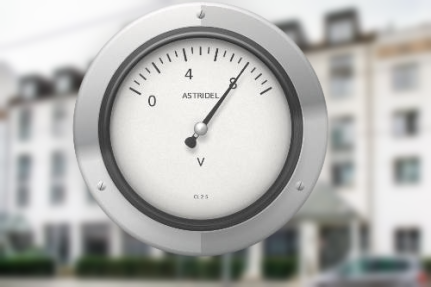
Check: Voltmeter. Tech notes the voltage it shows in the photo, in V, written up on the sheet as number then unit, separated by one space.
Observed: 8 V
